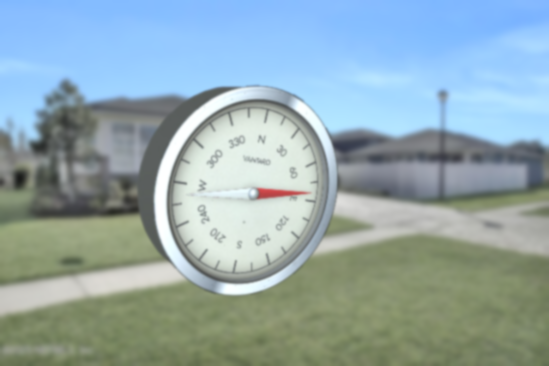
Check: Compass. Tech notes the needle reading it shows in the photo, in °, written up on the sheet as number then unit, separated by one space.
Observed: 82.5 °
